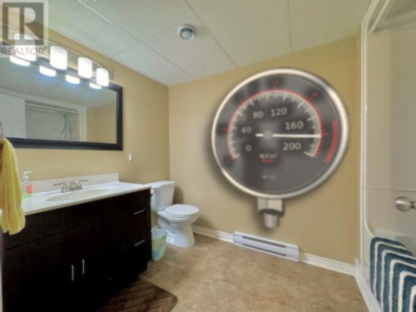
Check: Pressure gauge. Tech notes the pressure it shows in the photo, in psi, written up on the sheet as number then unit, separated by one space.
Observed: 180 psi
